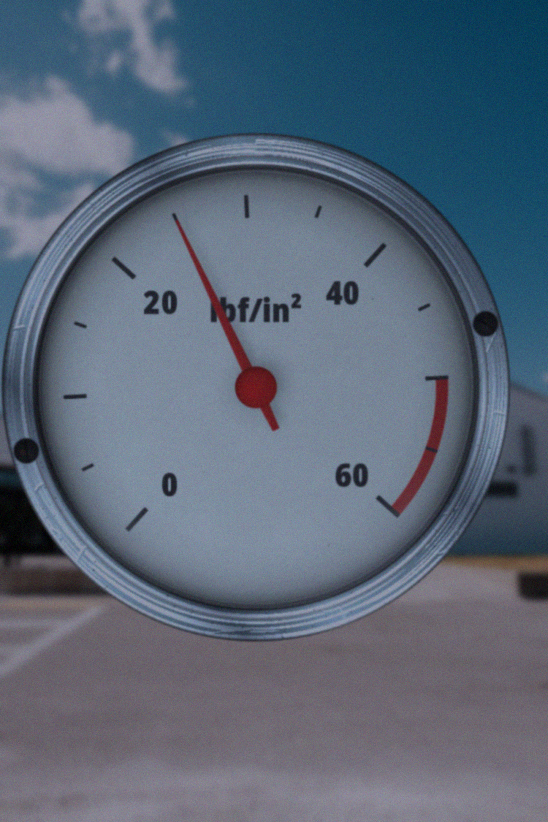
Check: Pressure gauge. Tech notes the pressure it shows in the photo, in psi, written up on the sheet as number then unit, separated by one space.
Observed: 25 psi
